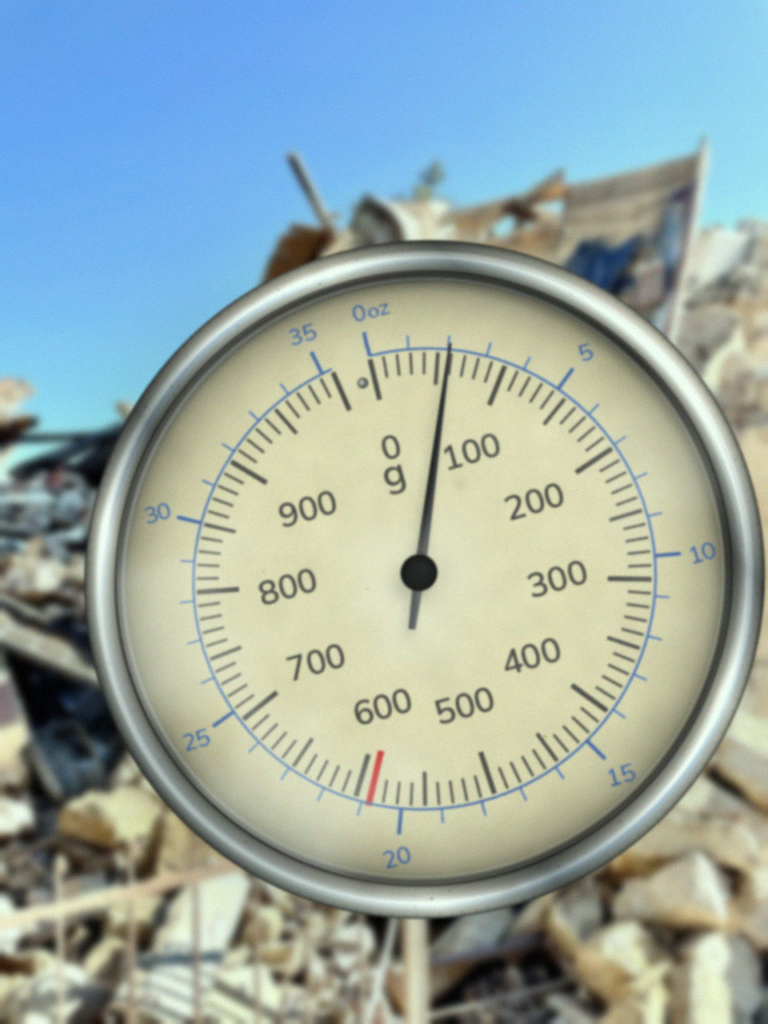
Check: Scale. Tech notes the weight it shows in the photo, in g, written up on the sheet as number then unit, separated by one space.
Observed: 60 g
